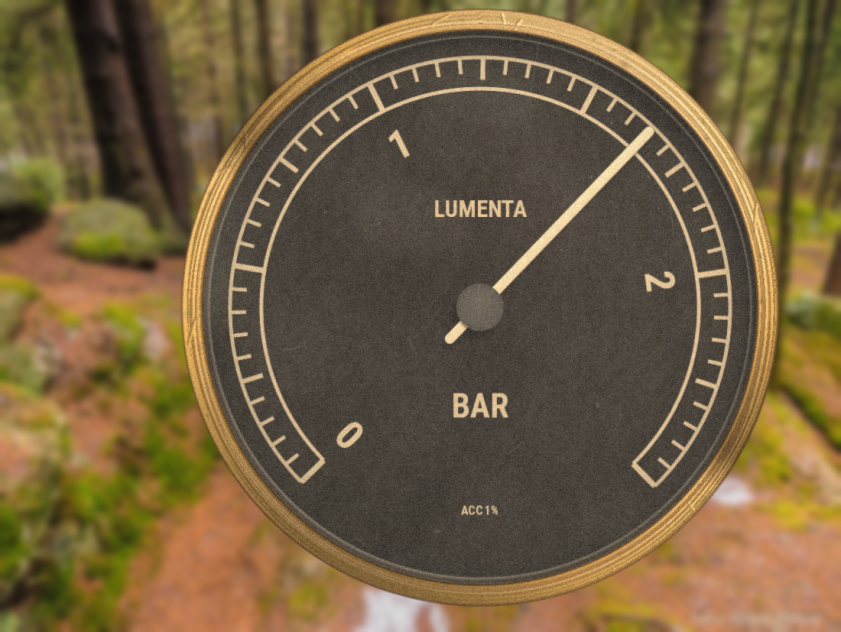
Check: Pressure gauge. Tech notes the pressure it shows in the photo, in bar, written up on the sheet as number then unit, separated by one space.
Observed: 1.65 bar
